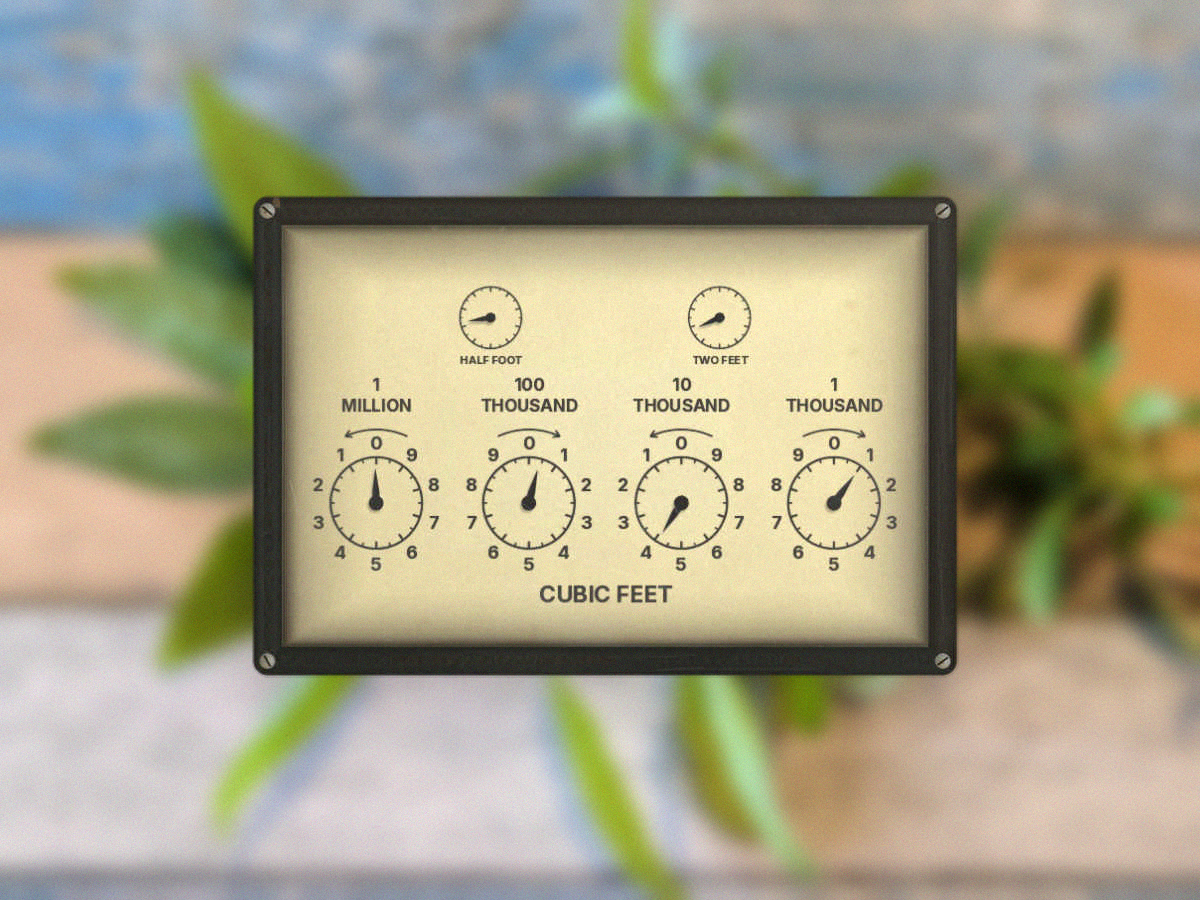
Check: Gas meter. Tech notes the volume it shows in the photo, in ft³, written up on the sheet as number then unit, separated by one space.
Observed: 4100 ft³
